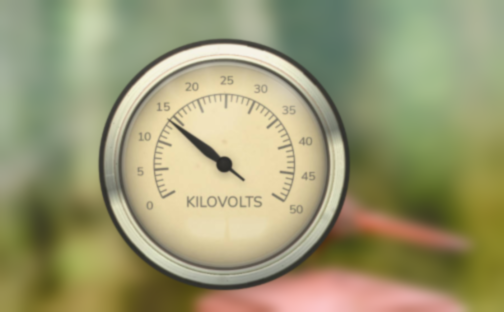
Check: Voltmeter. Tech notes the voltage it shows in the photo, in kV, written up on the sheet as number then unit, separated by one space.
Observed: 14 kV
